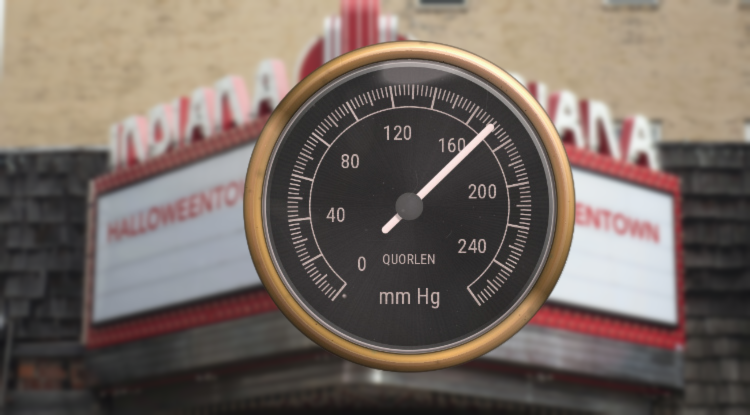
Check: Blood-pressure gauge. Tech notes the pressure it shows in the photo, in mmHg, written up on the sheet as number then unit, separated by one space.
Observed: 170 mmHg
